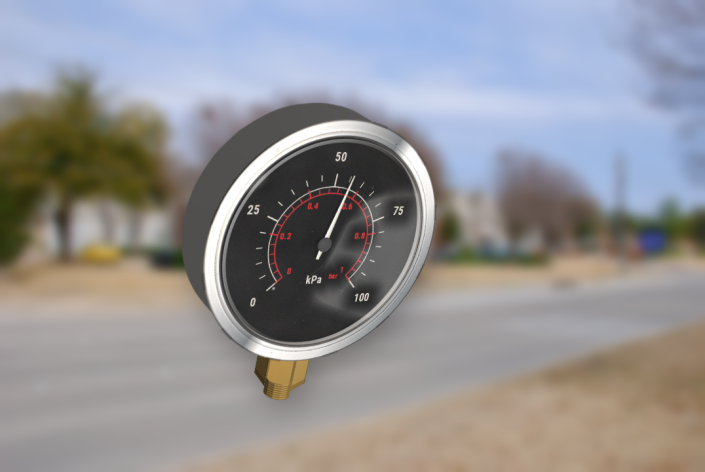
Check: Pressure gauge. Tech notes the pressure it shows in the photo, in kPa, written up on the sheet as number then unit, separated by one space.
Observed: 55 kPa
